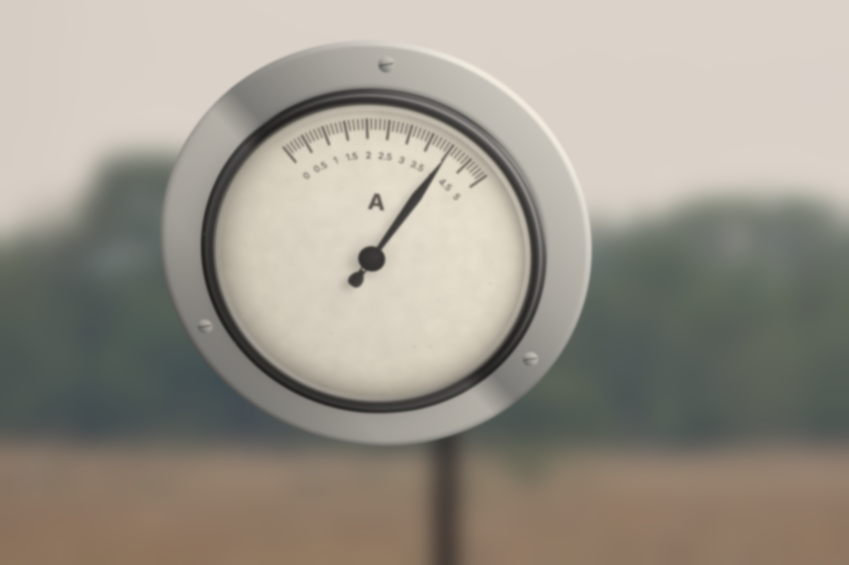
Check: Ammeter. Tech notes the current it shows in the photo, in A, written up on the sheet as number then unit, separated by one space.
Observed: 4 A
